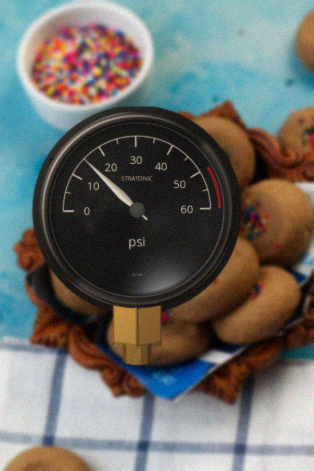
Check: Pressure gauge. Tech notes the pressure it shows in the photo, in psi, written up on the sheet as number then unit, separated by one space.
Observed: 15 psi
